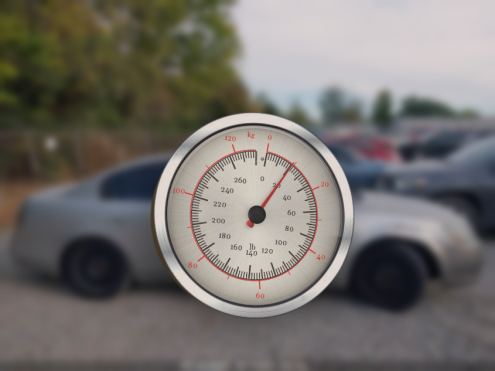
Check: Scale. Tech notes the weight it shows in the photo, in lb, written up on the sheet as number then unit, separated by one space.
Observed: 20 lb
